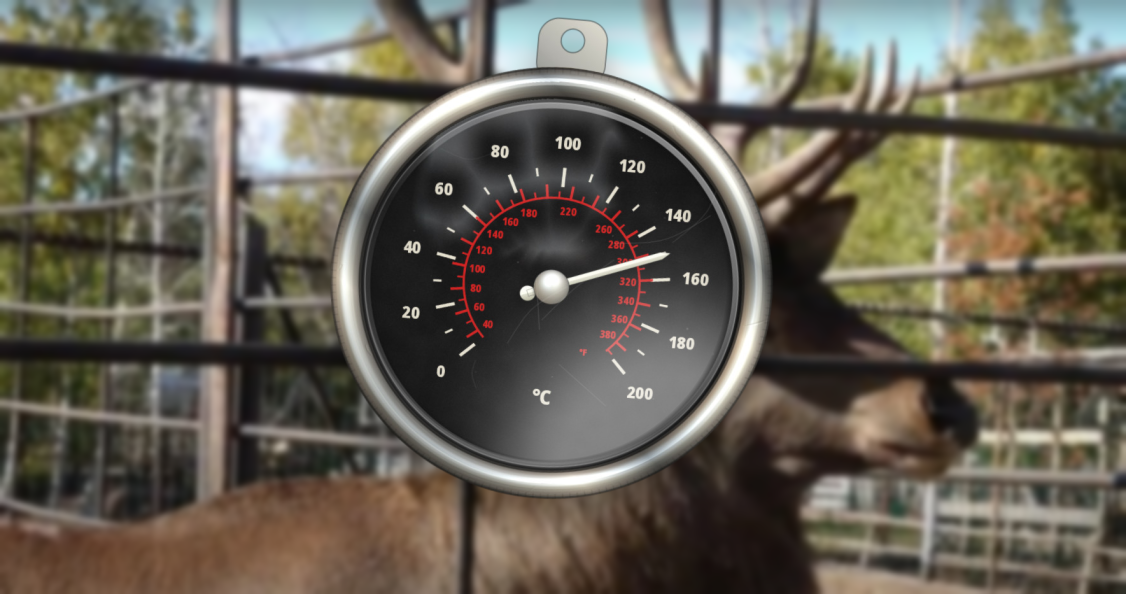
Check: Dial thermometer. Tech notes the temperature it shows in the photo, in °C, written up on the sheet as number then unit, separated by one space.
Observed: 150 °C
